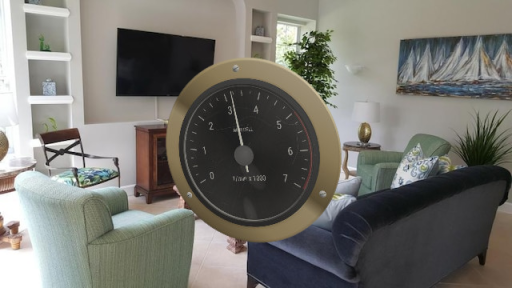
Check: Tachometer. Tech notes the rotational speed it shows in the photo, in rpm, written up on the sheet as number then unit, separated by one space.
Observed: 3250 rpm
